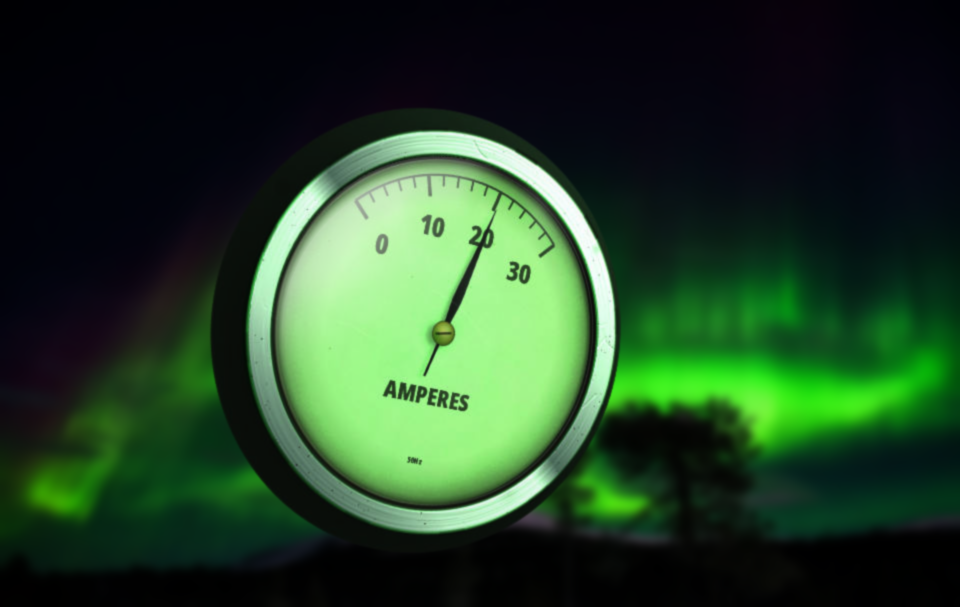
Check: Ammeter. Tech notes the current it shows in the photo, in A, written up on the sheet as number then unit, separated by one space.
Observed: 20 A
